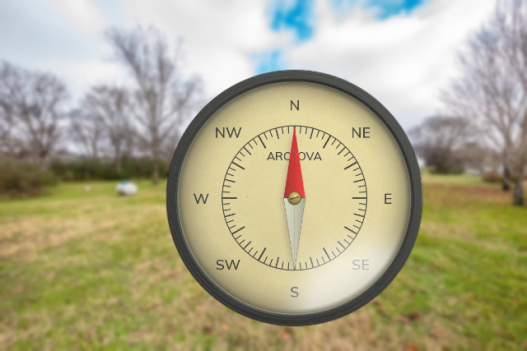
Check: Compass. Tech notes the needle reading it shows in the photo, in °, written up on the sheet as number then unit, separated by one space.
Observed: 0 °
